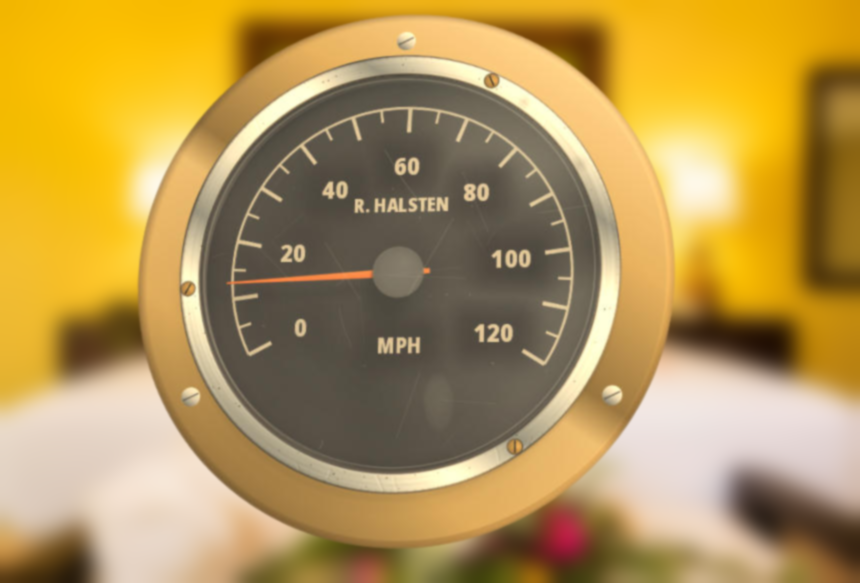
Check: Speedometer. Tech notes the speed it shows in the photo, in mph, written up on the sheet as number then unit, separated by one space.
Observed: 12.5 mph
